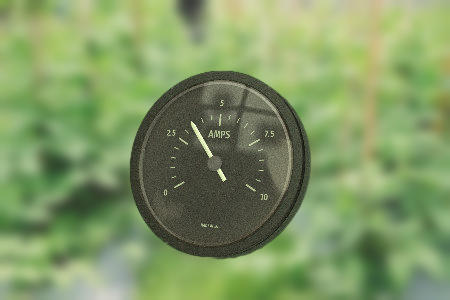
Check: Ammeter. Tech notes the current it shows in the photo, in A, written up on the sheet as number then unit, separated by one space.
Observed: 3.5 A
